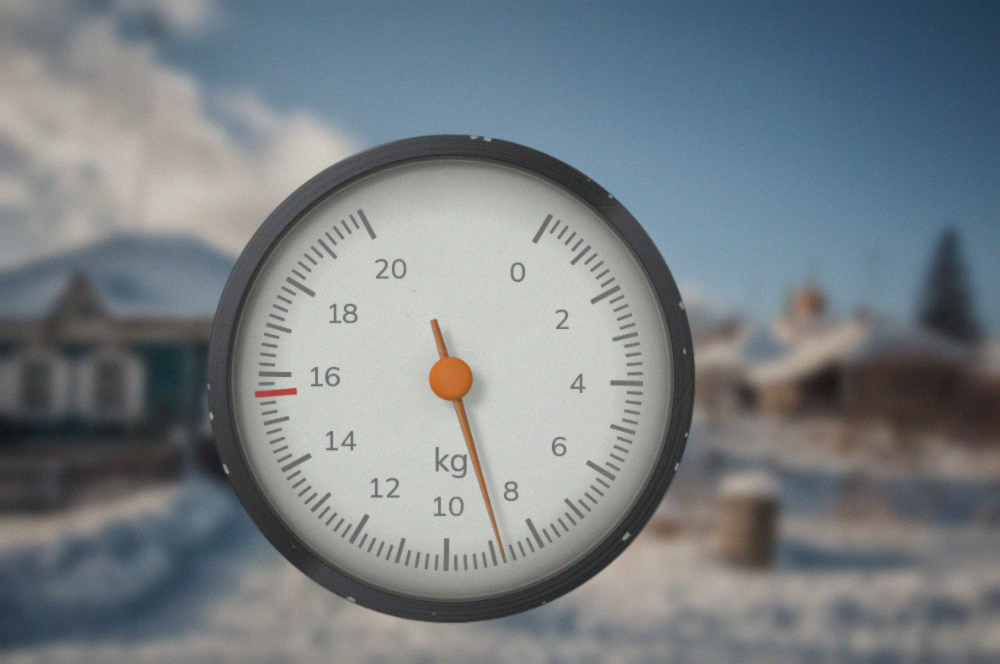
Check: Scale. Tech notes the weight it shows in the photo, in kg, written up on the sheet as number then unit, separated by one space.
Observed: 8.8 kg
